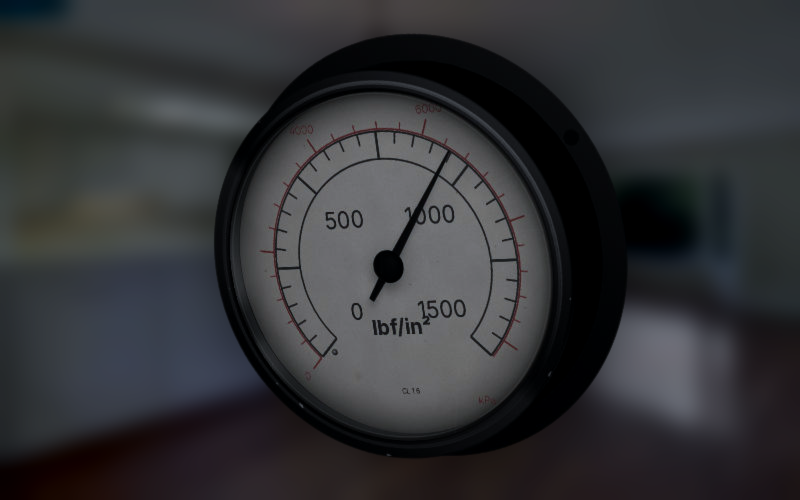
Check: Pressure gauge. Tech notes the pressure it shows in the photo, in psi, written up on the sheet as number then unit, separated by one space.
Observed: 950 psi
